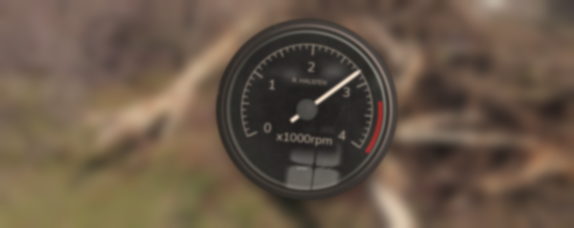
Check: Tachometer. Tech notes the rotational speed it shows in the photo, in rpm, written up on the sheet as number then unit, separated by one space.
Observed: 2800 rpm
